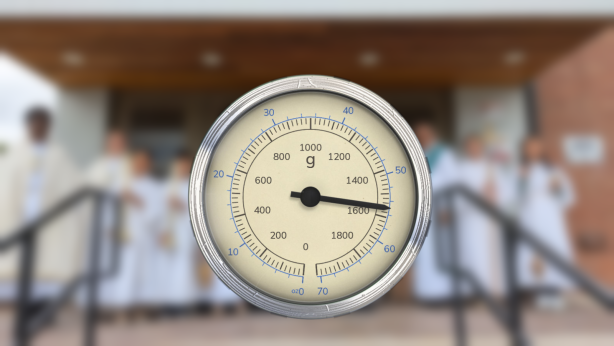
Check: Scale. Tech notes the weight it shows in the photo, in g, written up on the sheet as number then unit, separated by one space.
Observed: 1560 g
